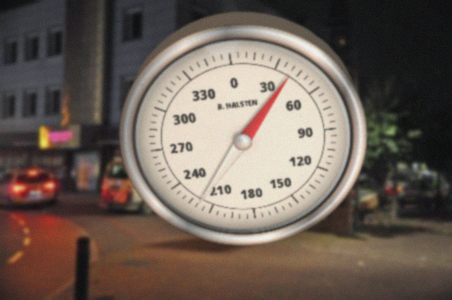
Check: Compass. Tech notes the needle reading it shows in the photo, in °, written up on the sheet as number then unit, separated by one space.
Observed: 40 °
